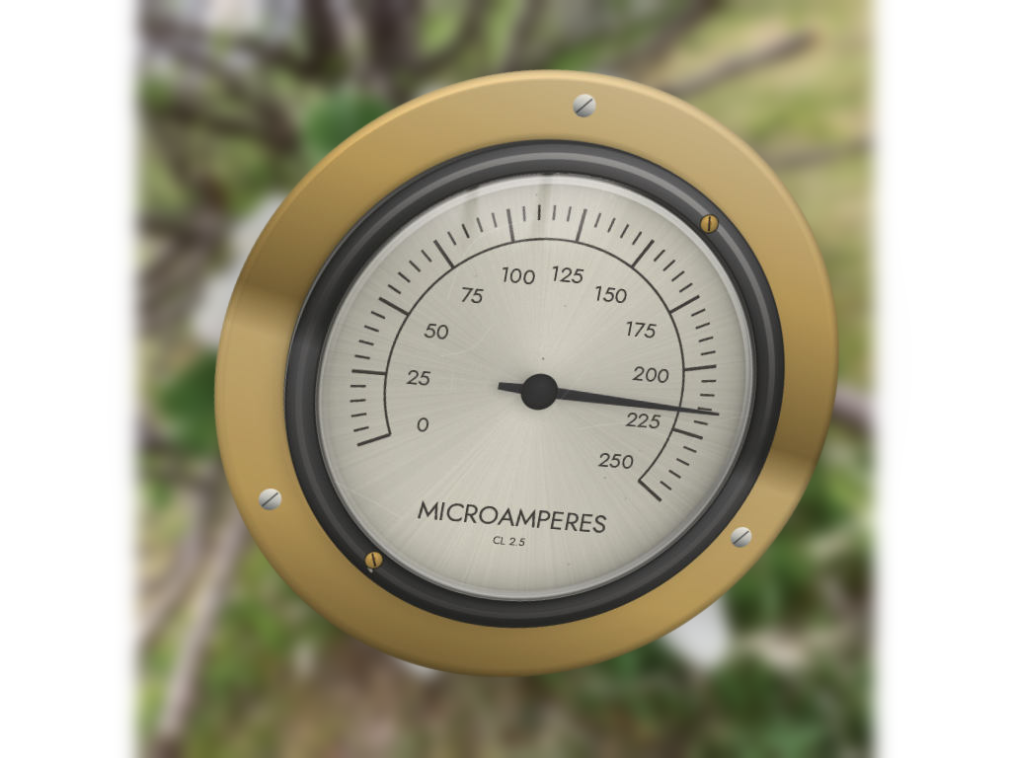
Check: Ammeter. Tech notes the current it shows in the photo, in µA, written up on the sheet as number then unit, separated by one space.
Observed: 215 µA
